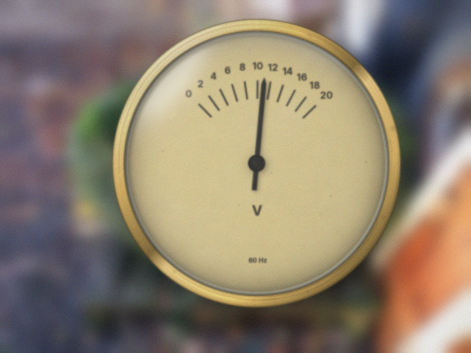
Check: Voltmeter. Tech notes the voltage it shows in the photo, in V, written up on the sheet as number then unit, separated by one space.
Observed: 11 V
